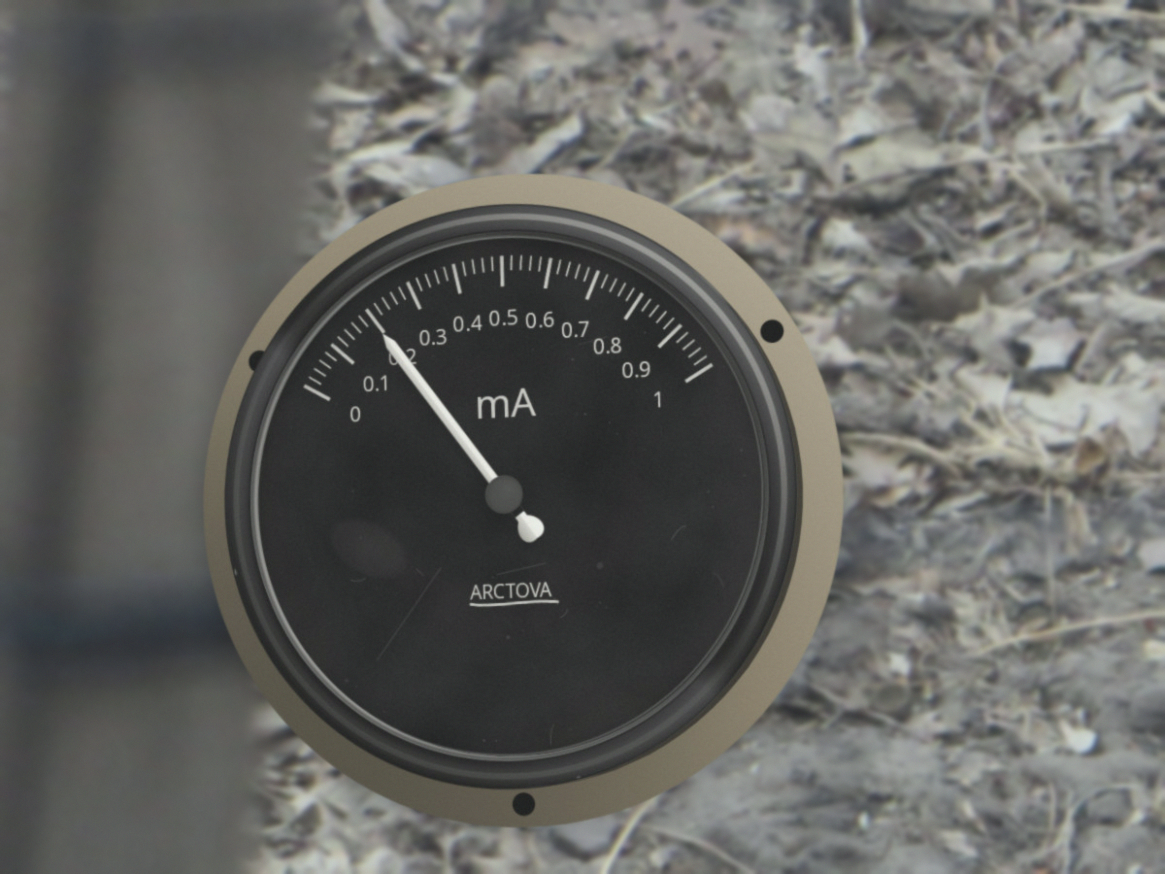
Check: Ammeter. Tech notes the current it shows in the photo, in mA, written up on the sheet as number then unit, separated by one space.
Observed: 0.2 mA
